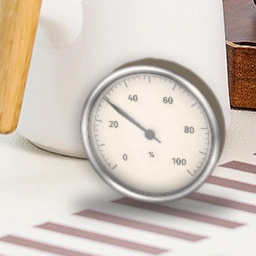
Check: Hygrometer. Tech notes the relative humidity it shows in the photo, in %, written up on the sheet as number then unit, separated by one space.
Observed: 30 %
